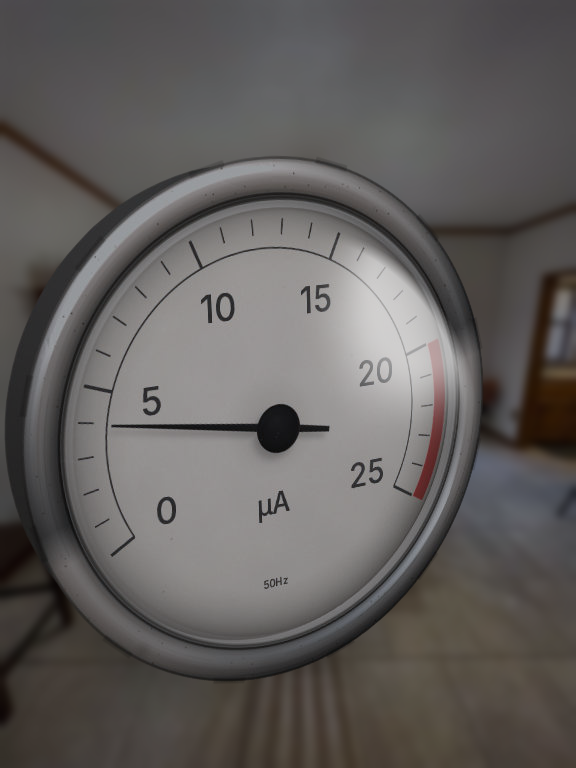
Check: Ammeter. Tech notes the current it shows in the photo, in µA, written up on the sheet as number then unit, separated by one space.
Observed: 4 µA
